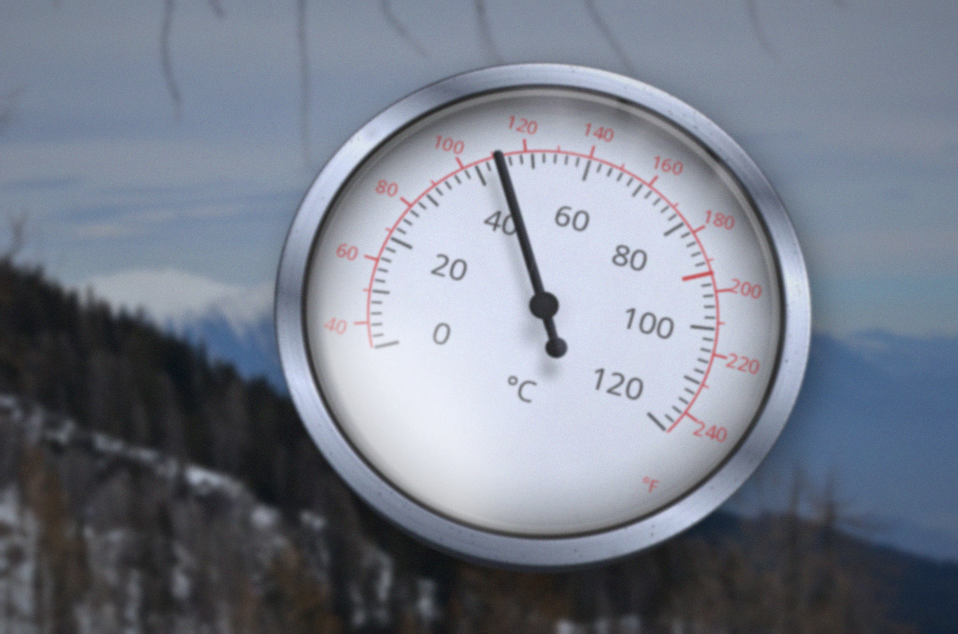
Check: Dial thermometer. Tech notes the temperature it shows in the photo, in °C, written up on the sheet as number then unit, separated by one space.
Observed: 44 °C
